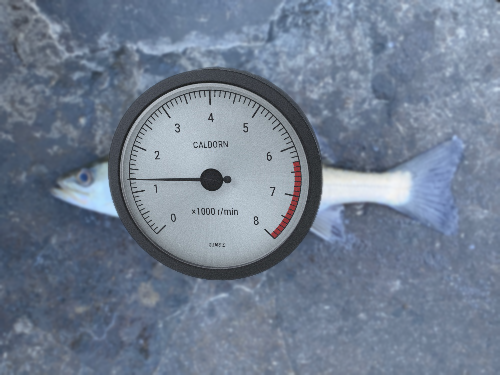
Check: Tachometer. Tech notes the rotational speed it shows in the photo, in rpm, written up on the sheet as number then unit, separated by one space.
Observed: 1300 rpm
